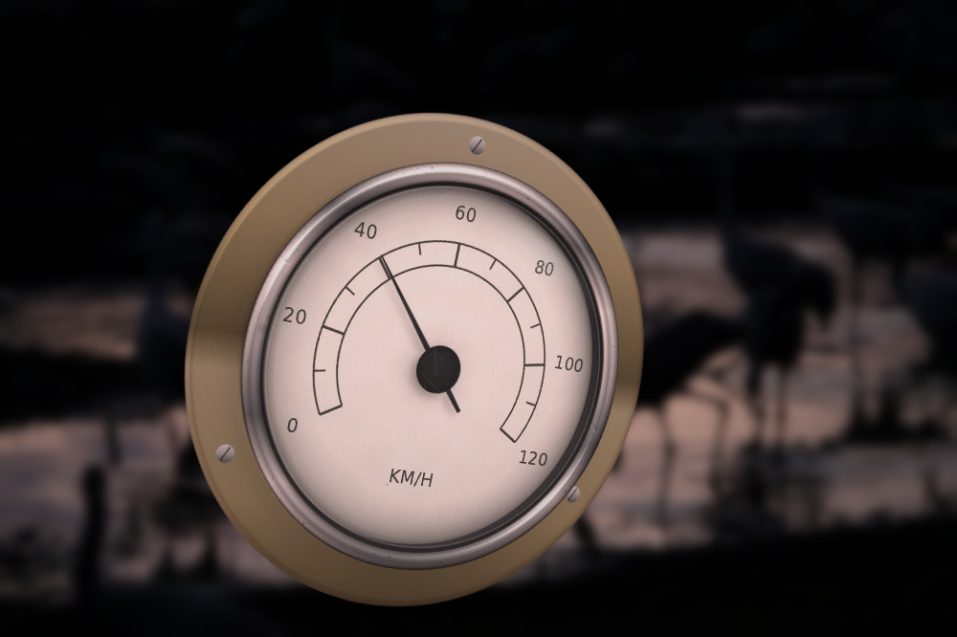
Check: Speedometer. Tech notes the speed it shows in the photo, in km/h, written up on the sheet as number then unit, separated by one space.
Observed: 40 km/h
